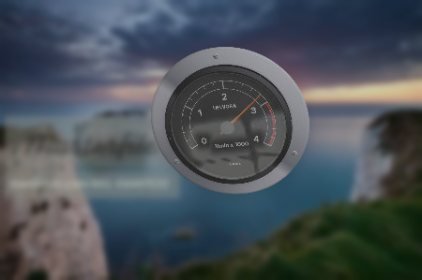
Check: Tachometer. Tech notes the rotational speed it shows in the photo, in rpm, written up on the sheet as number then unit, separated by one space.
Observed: 2800 rpm
